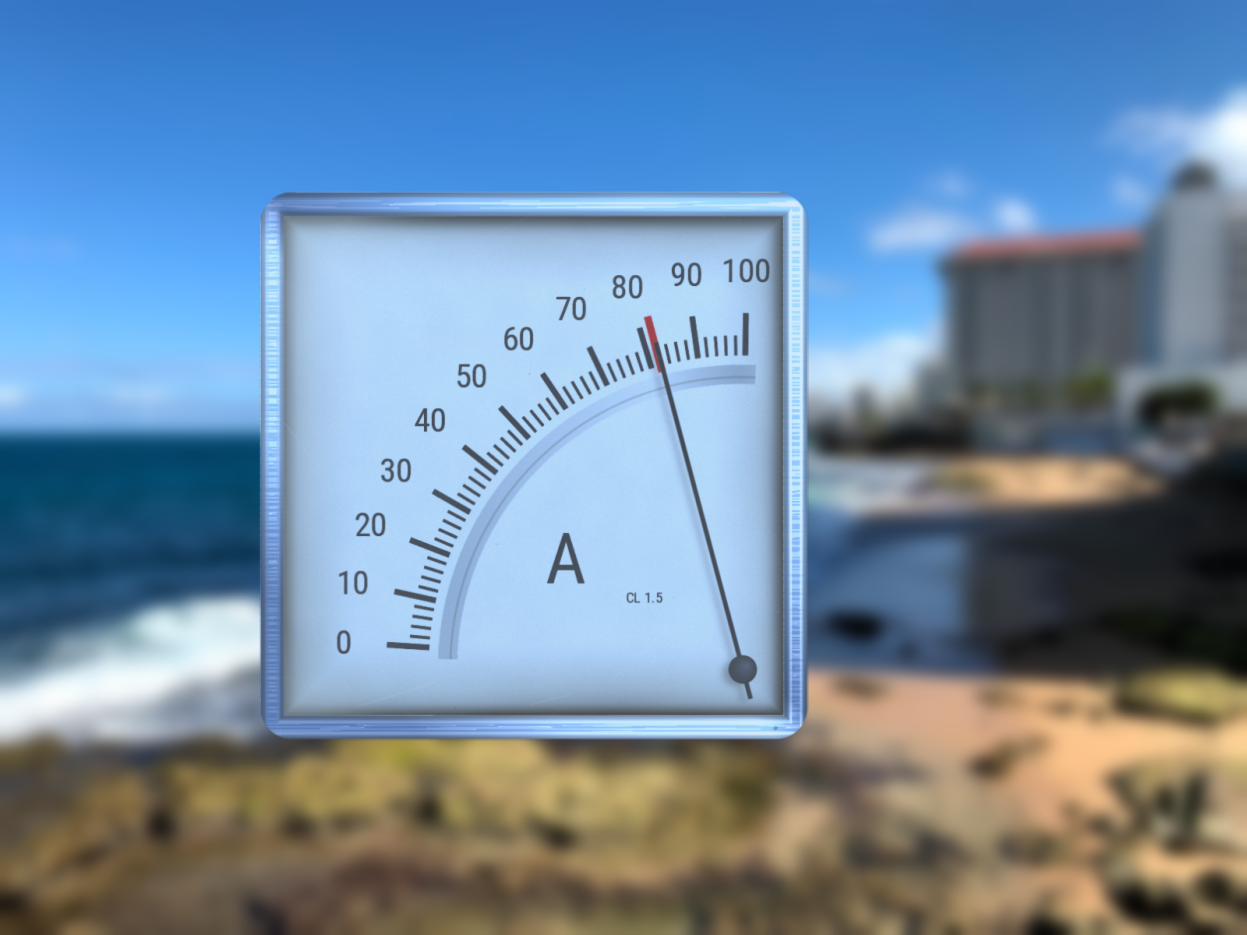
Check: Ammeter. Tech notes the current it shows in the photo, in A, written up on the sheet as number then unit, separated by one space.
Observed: 82 A
